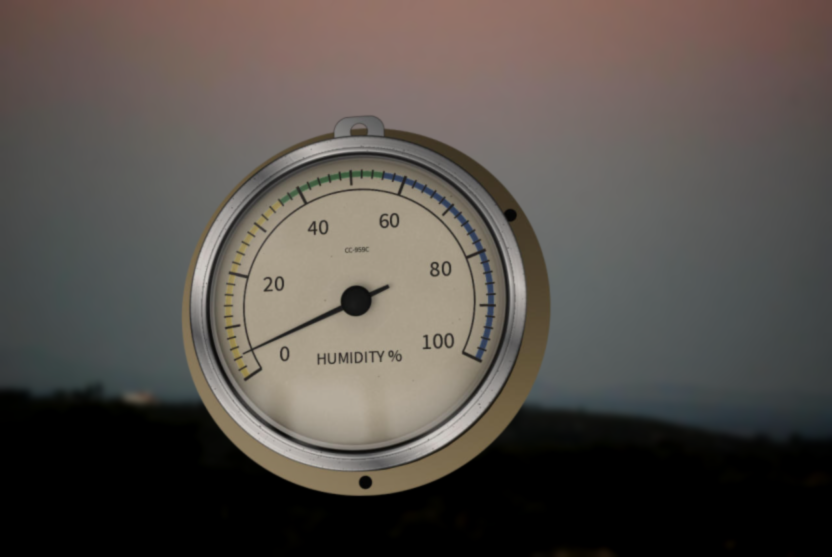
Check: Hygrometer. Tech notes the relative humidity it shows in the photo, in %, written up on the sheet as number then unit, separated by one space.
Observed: 4 %
